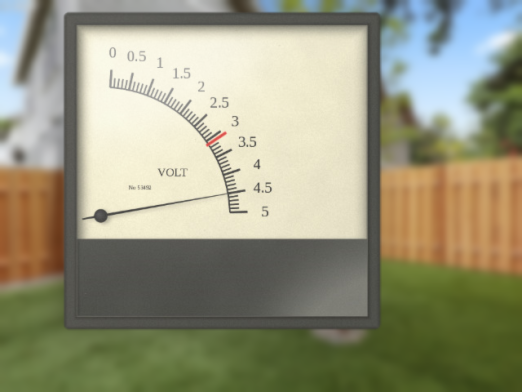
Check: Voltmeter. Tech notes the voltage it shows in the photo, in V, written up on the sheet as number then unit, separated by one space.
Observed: 4.5 V
